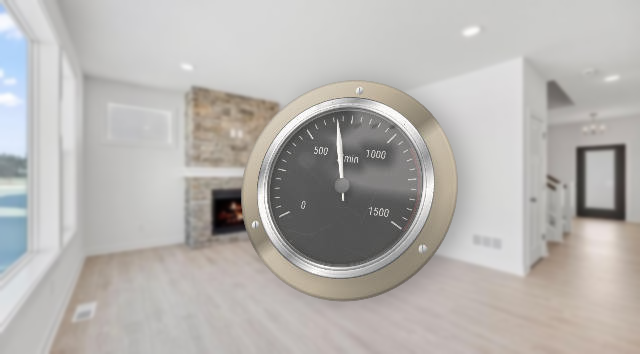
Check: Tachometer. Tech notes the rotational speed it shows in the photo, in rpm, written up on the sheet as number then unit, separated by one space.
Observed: 675 rpm
